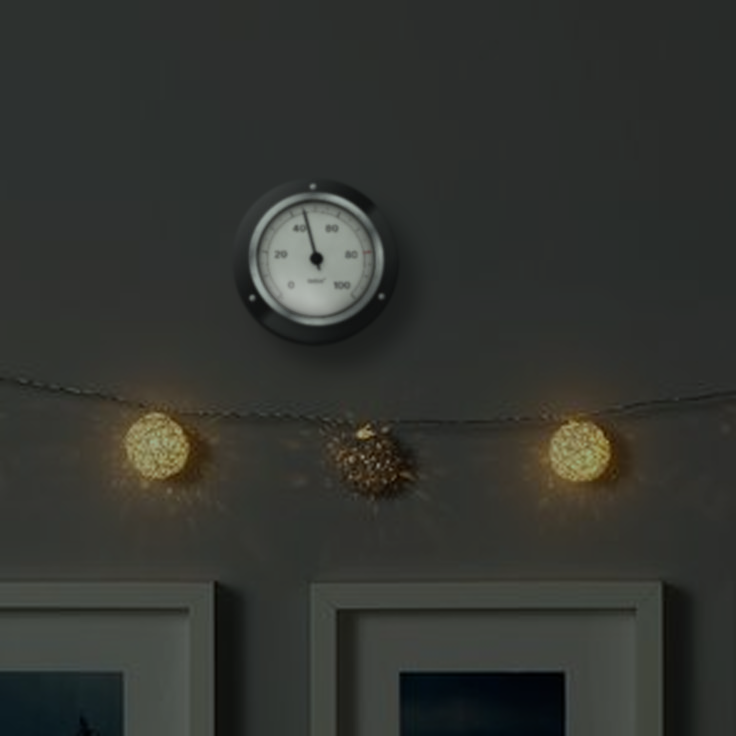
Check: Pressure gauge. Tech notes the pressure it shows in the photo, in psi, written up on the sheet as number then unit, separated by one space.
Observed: 45 psi
